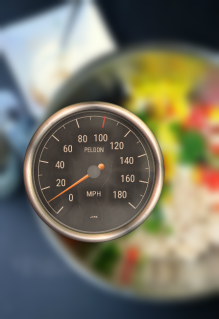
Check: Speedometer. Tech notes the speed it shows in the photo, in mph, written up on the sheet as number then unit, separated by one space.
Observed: 10 mph
